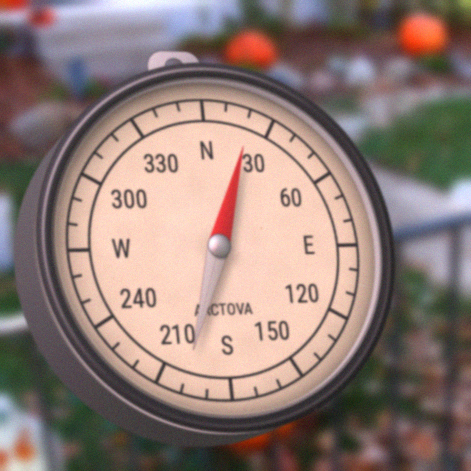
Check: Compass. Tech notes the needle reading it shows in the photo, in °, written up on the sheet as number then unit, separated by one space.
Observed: 20 °
